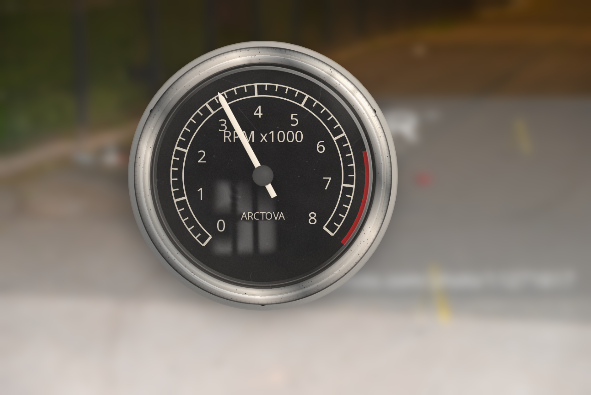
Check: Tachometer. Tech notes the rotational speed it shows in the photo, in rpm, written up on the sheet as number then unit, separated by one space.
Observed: 3300 rpm
